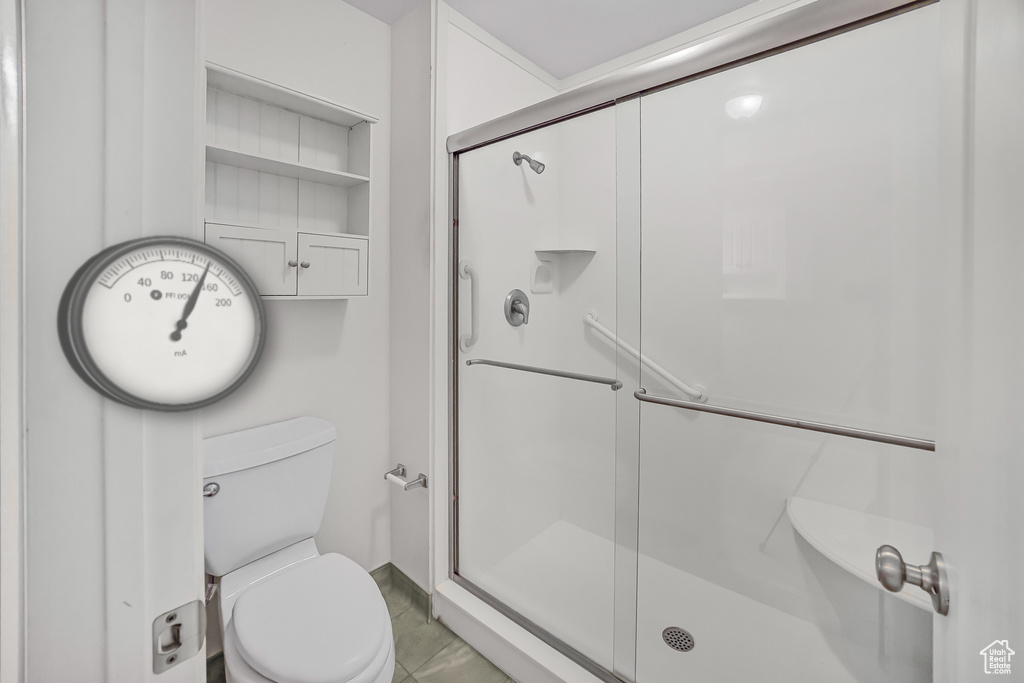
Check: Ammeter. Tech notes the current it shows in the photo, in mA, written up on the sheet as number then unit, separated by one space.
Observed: 140 mA
